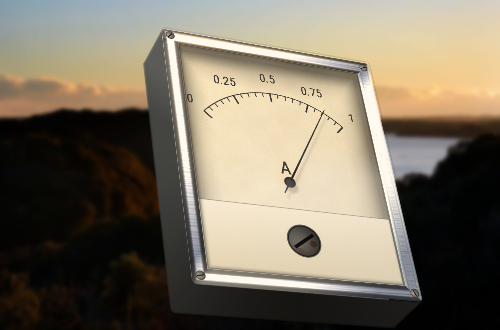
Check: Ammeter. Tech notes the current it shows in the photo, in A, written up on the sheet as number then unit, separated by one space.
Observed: 0.85 A
